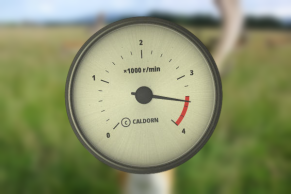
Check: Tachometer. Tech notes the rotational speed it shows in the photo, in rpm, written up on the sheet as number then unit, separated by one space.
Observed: 3500 rpm
